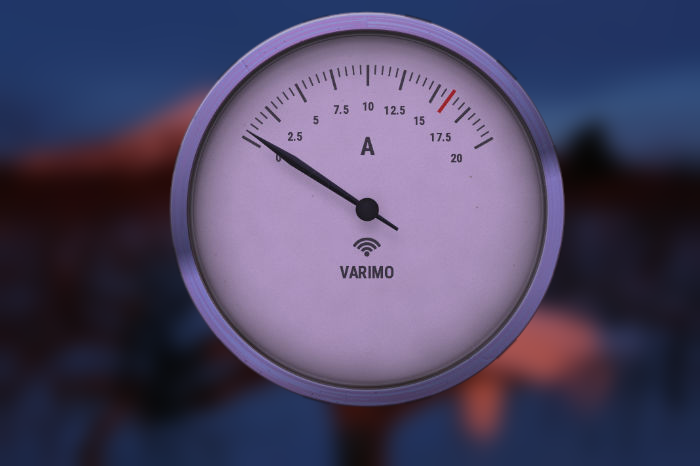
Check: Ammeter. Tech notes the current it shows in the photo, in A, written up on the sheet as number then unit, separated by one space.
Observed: 0.5 A
